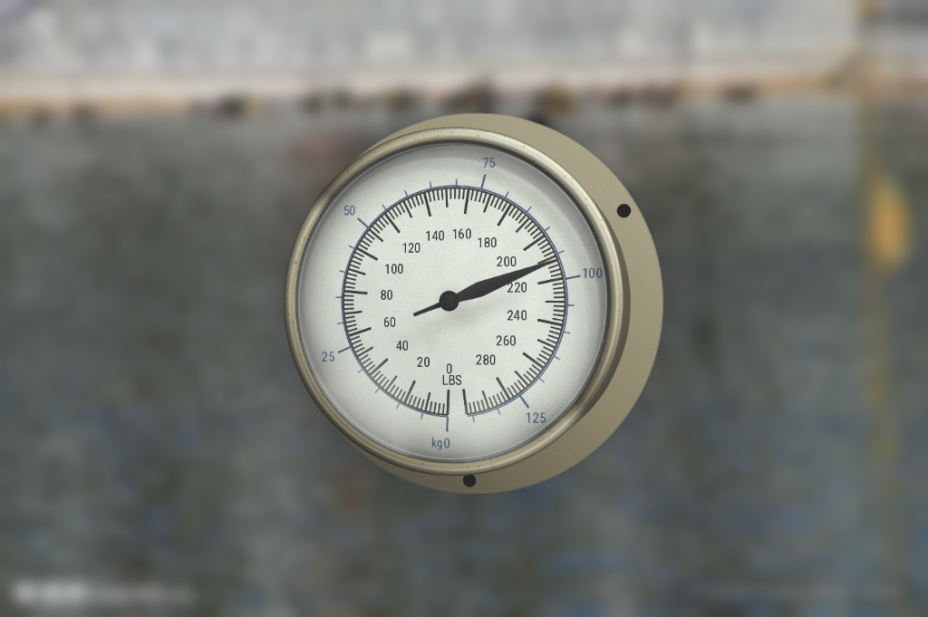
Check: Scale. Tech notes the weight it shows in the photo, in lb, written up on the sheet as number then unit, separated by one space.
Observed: 212 lb
